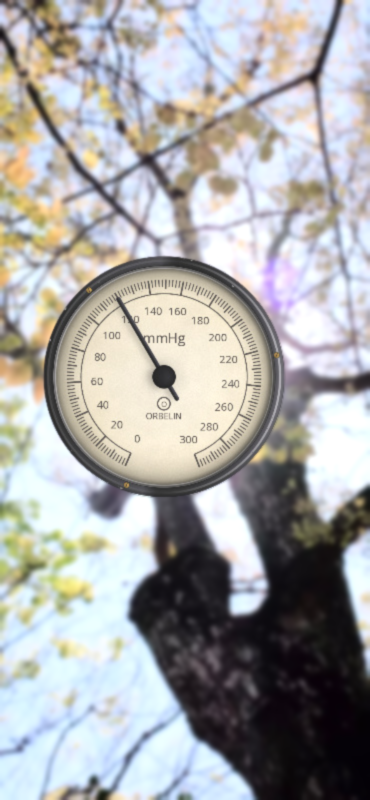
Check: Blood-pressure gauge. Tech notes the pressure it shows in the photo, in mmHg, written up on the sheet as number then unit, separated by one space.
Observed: 120 mmHg
